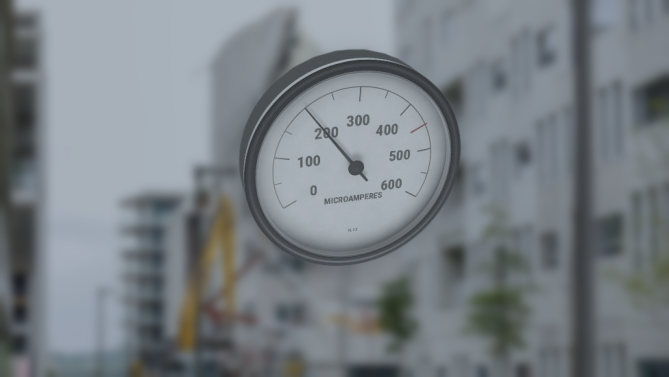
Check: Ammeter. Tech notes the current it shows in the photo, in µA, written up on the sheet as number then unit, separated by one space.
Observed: 200 µA
